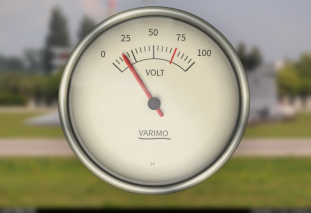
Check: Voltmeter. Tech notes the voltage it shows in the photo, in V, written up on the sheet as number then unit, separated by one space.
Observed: 15 V
